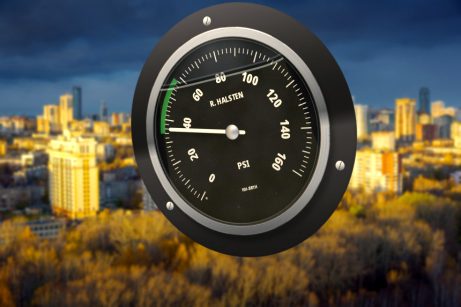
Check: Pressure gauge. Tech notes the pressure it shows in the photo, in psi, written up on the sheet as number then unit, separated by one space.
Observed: 36 psi
